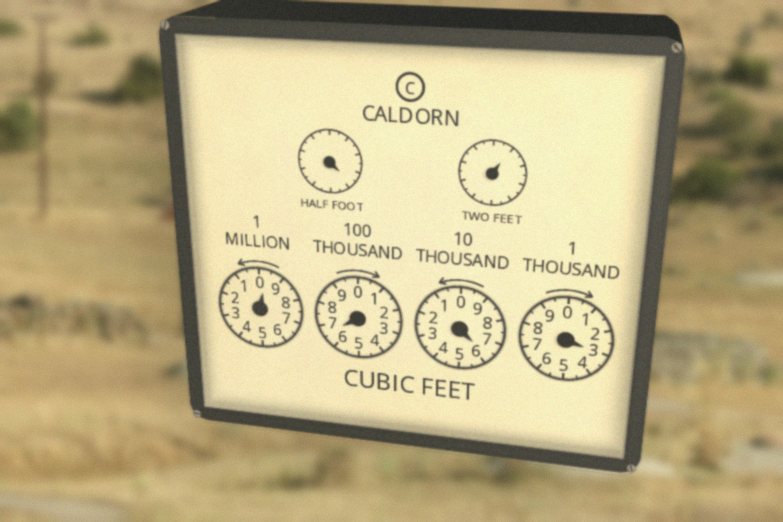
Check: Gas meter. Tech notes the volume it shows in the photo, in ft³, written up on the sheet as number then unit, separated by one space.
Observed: 966300 ft³
